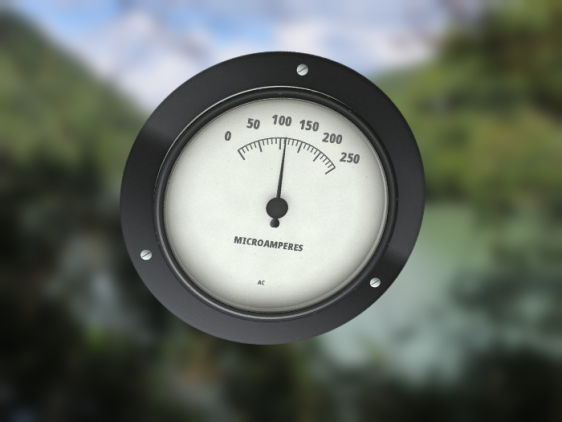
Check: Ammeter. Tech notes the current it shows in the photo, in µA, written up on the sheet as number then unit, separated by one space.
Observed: 110 µA
